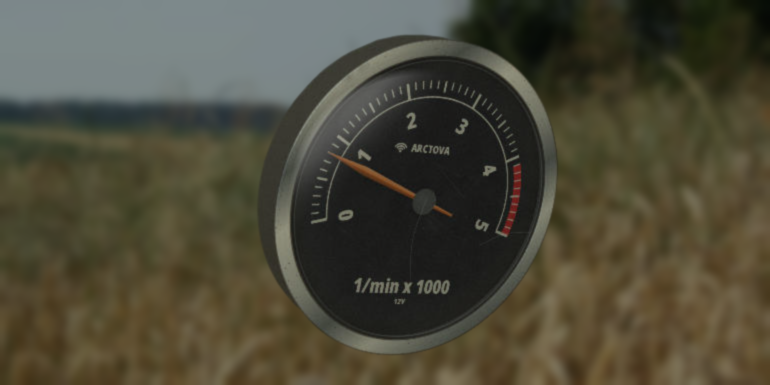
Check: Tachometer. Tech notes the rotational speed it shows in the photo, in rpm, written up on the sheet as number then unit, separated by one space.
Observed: 800 rpm
